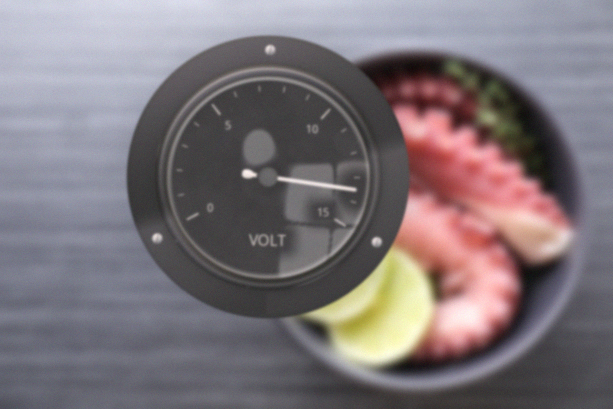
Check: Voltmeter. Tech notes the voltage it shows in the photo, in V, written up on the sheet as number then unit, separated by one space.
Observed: 13.5 V
